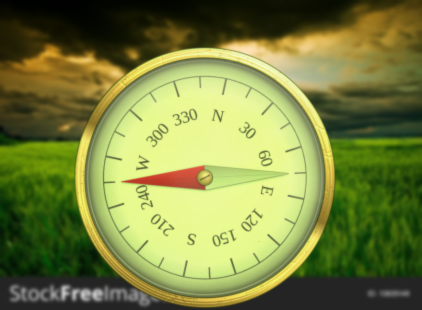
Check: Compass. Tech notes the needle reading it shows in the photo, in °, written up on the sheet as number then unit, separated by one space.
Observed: 255 °
